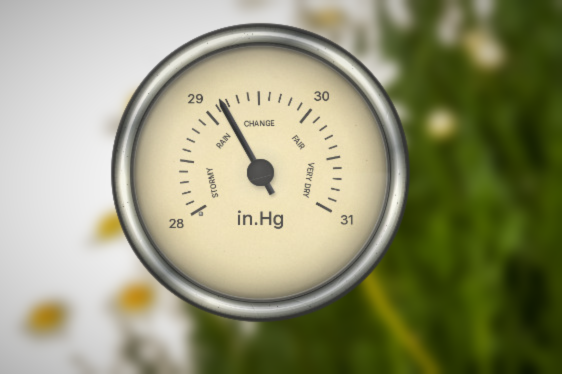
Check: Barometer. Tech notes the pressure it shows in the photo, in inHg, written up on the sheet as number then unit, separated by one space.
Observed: 29.15 inHg
